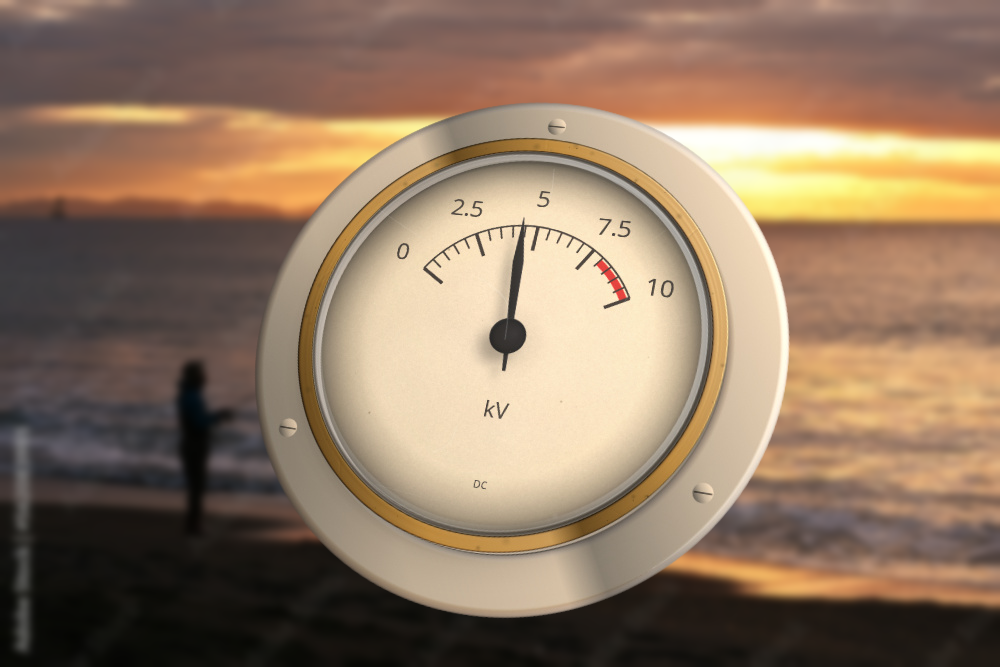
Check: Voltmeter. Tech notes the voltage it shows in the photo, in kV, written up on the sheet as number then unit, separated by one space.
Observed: 4.5 kV
